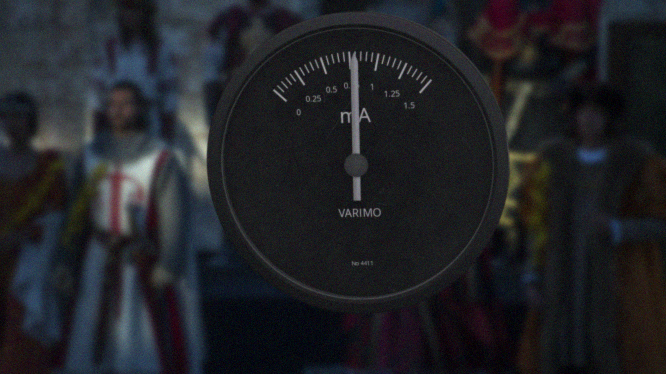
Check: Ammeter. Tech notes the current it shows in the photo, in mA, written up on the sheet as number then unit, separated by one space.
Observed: 0.8 mA
